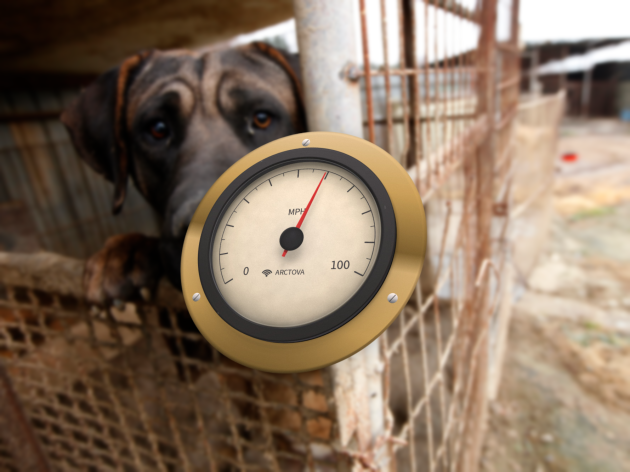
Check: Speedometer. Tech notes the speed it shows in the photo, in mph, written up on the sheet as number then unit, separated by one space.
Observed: 60 mph
